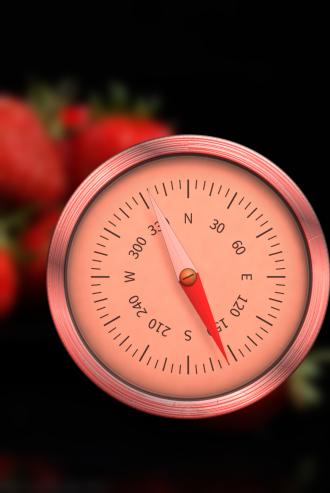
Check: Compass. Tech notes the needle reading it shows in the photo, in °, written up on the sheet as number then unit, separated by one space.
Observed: 155 °
